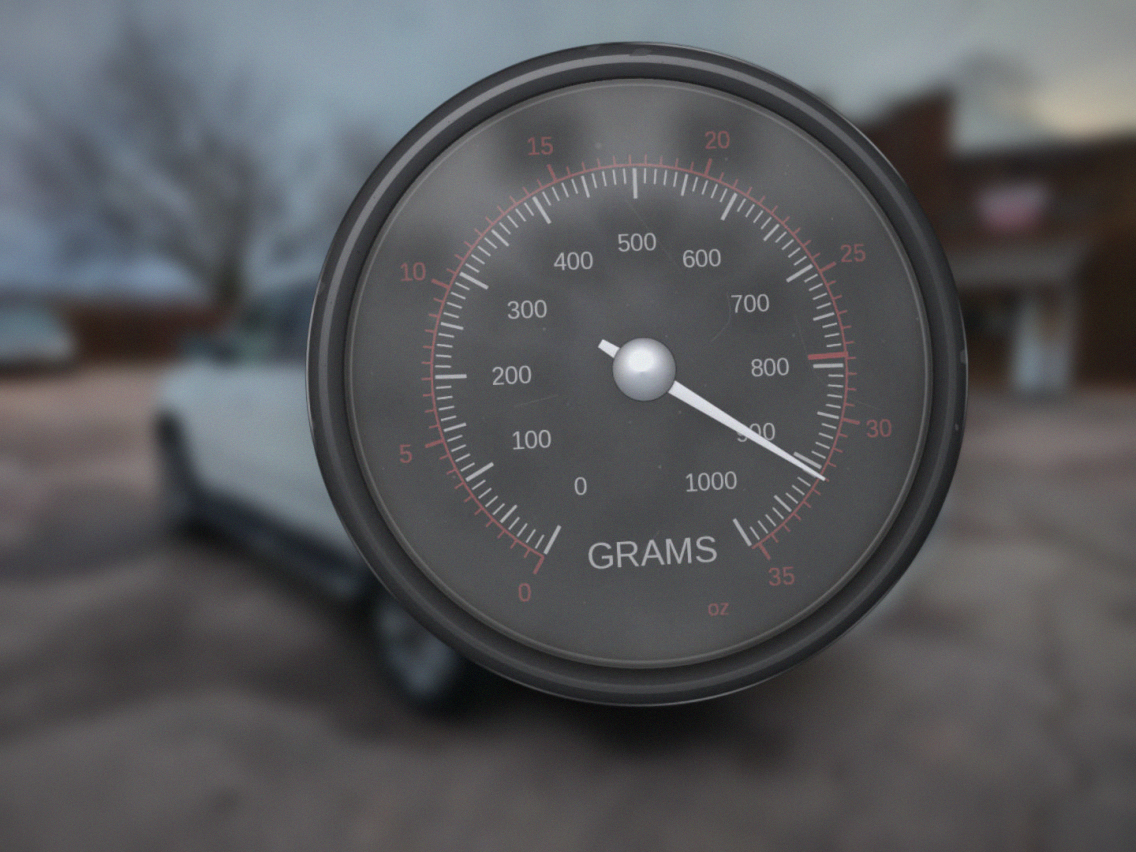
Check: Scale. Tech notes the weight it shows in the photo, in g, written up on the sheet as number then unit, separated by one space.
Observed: 910 g
